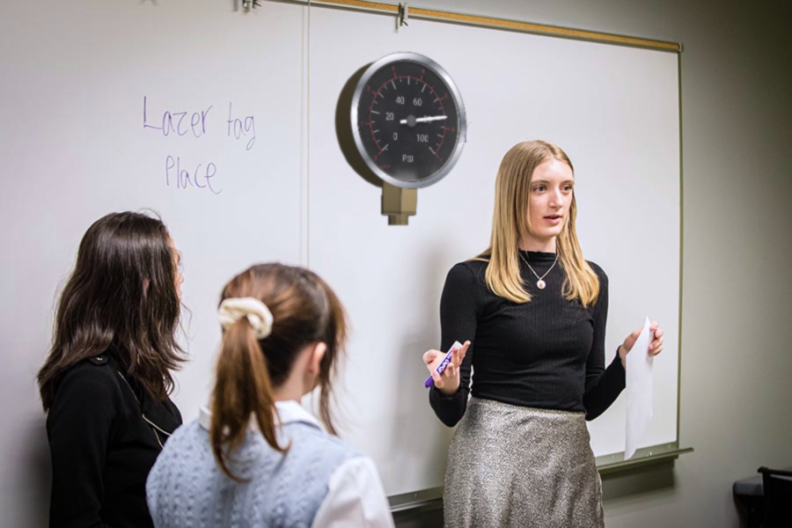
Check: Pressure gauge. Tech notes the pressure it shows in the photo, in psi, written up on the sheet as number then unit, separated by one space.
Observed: 80 psi
